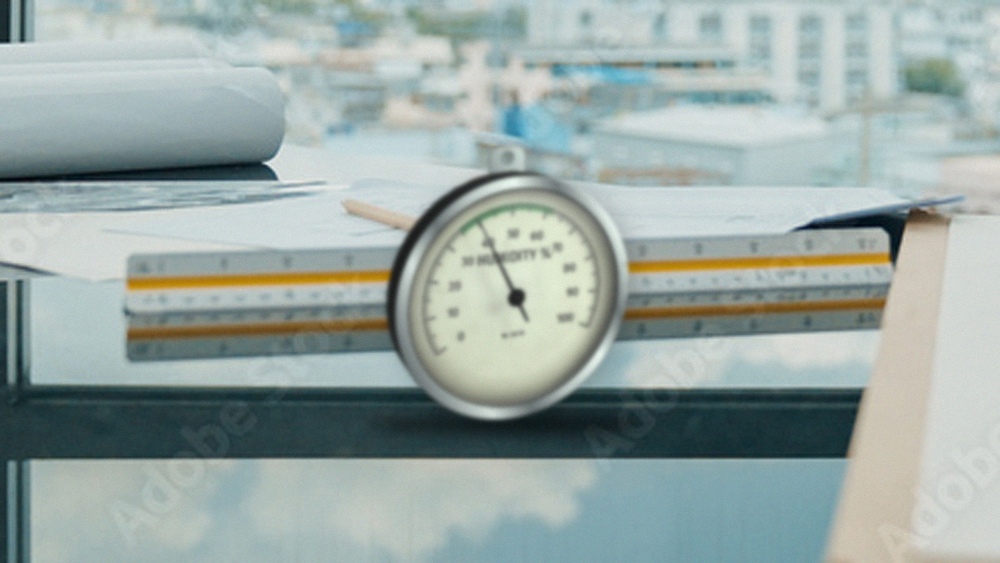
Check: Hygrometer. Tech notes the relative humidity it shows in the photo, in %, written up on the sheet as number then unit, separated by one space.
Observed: 40 %
